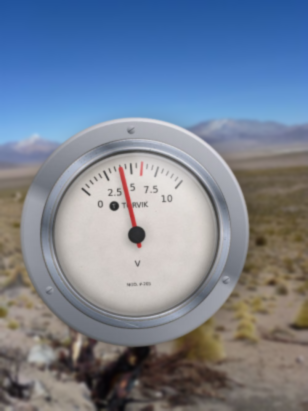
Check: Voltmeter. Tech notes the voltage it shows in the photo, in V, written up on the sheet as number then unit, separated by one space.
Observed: 4 V
